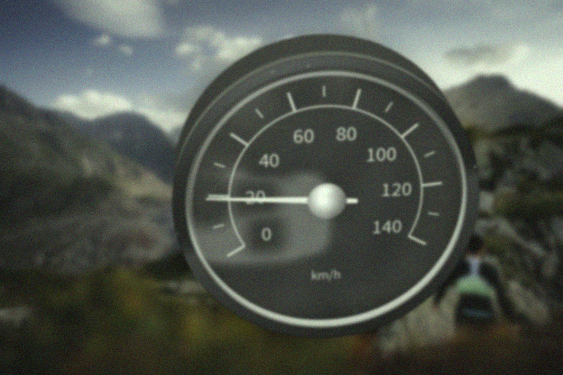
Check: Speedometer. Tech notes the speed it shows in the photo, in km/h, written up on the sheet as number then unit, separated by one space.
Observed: 20 km/h
